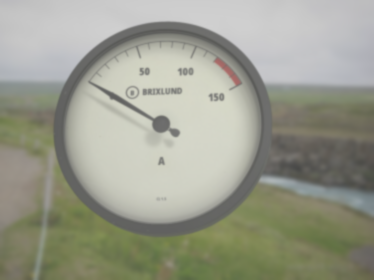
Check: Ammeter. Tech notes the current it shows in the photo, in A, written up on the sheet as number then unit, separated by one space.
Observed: 0 A
